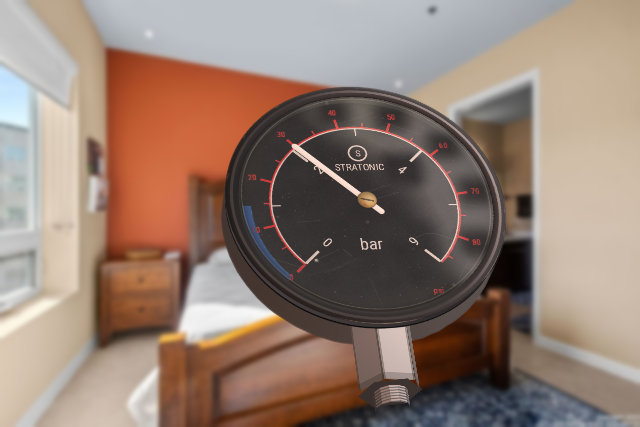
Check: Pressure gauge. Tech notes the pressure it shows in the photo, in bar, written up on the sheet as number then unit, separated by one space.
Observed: 2 bar
